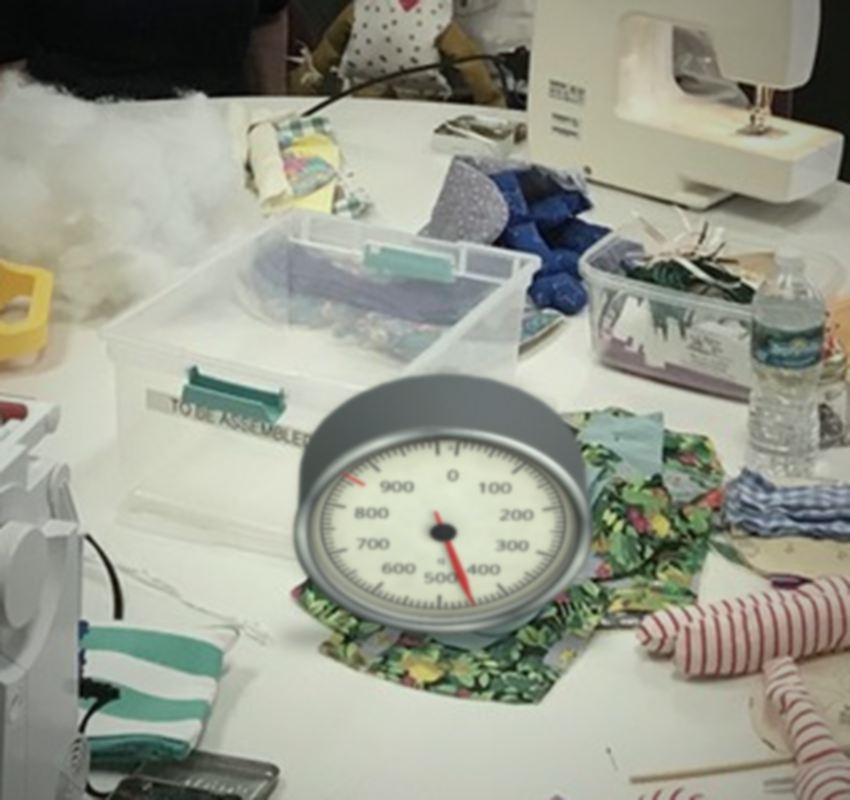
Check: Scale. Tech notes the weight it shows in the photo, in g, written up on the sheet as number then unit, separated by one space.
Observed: 450 g
